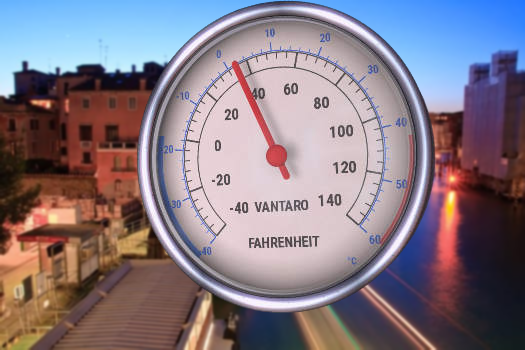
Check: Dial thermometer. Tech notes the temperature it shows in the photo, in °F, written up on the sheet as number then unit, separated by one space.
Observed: 36 °F
